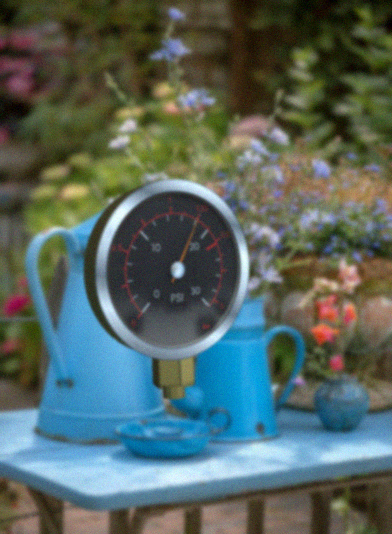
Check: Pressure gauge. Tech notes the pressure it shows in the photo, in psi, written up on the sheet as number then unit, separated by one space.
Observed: 18 psi
